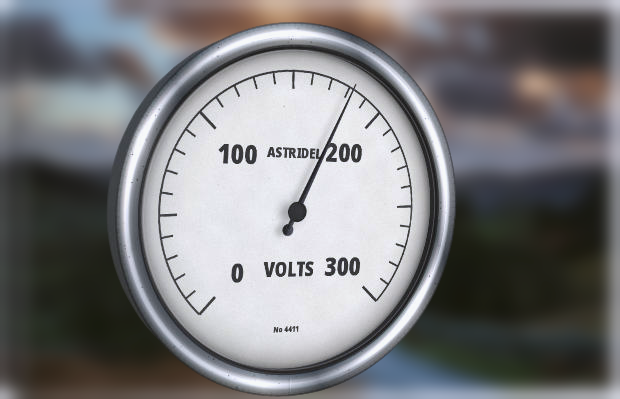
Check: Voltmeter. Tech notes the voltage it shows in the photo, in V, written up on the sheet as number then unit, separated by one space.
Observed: 180 V
